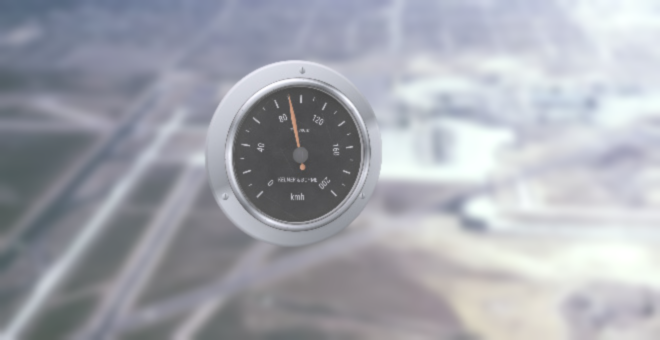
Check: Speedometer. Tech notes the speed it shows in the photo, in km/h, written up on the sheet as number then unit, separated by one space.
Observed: 90 km/h
